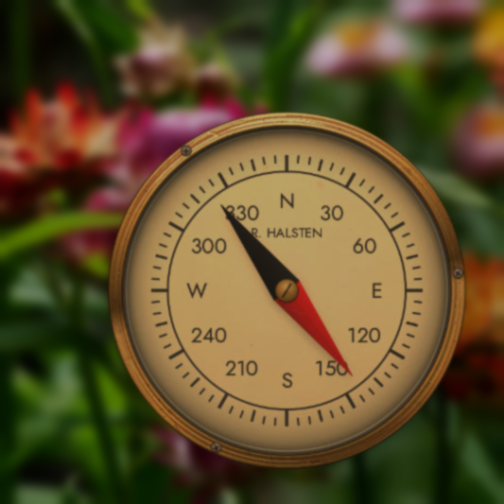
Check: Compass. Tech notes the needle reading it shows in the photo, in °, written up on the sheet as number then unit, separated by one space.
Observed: 142.5 °
